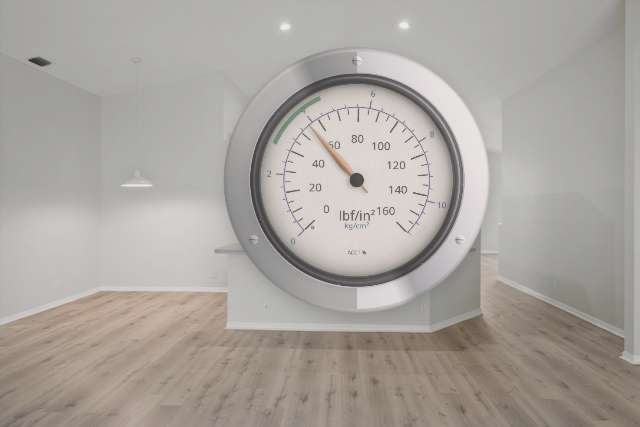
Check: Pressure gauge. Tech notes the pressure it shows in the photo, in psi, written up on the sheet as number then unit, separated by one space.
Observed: 55 psi
